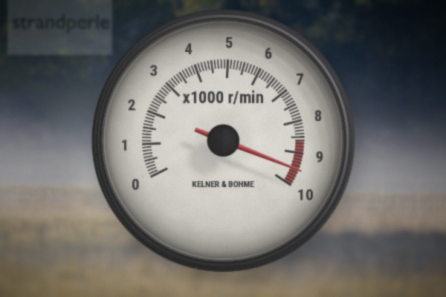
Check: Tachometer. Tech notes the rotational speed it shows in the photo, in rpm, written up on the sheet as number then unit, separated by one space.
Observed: 9500 rpm
